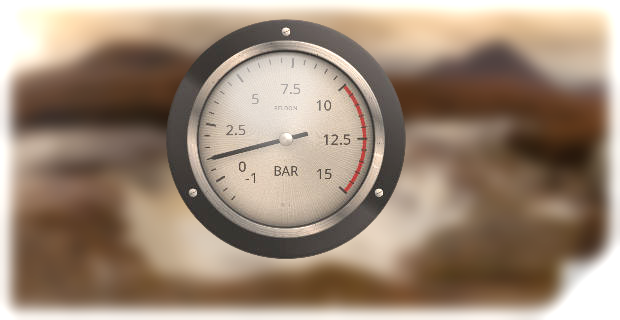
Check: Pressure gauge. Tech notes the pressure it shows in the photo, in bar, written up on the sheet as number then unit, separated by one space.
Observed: 1 bar
